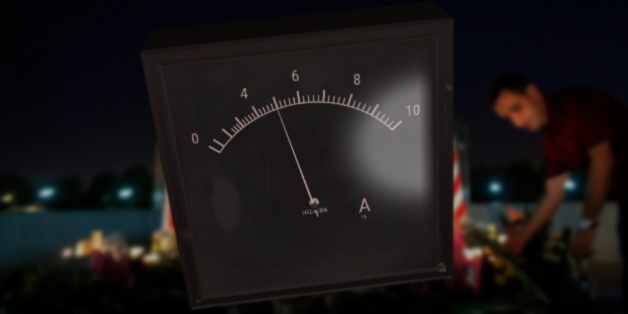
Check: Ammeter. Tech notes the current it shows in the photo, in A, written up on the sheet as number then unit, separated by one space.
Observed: 5 A
